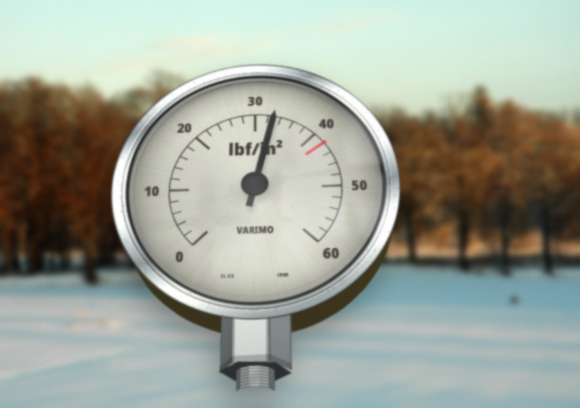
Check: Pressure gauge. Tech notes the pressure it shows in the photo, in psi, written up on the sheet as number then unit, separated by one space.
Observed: 33 psi
